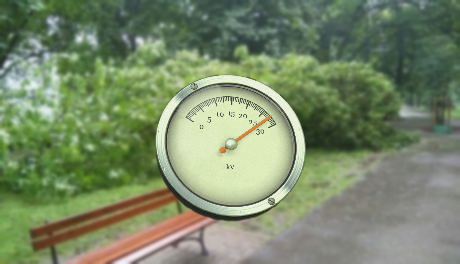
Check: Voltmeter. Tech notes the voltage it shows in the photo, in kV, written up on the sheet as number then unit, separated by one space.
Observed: 27.5 kV
